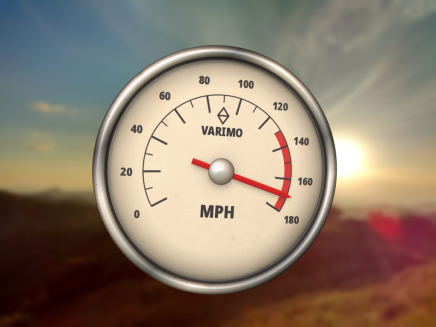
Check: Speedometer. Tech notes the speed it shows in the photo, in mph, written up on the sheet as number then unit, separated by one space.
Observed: 170 mph
